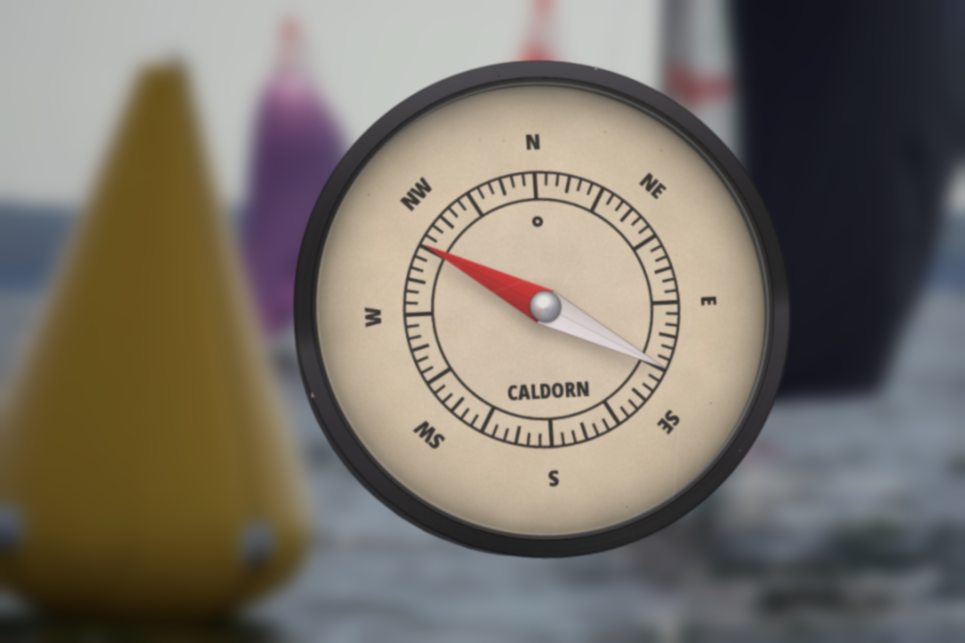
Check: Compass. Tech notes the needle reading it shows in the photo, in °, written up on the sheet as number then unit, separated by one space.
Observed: 300 °
